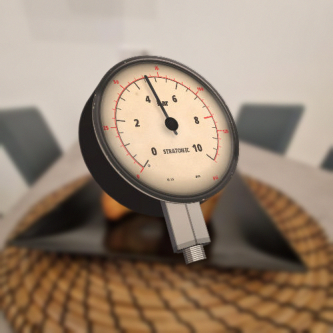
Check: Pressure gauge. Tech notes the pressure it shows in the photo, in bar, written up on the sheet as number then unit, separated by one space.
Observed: 4.5 bar
